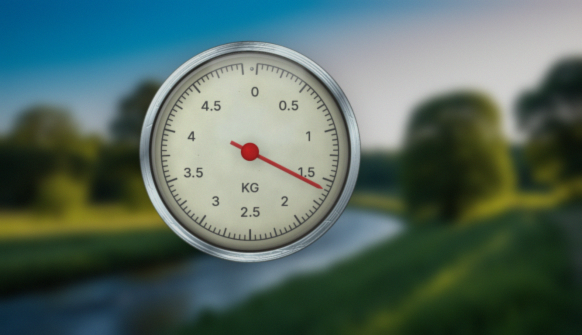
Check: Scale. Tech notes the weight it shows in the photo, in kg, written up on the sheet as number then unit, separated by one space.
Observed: 1.6 kg
